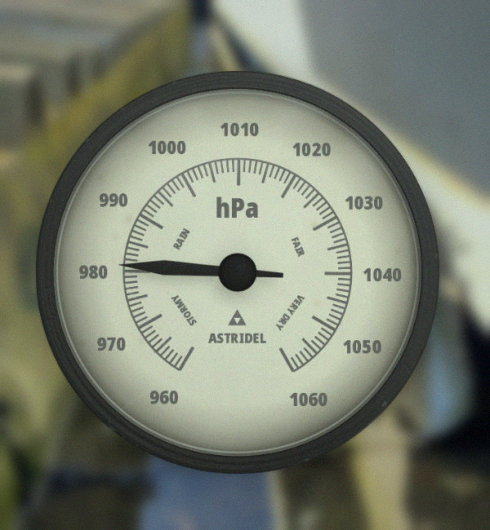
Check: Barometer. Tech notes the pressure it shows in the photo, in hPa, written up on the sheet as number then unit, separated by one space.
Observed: 981 hPa
